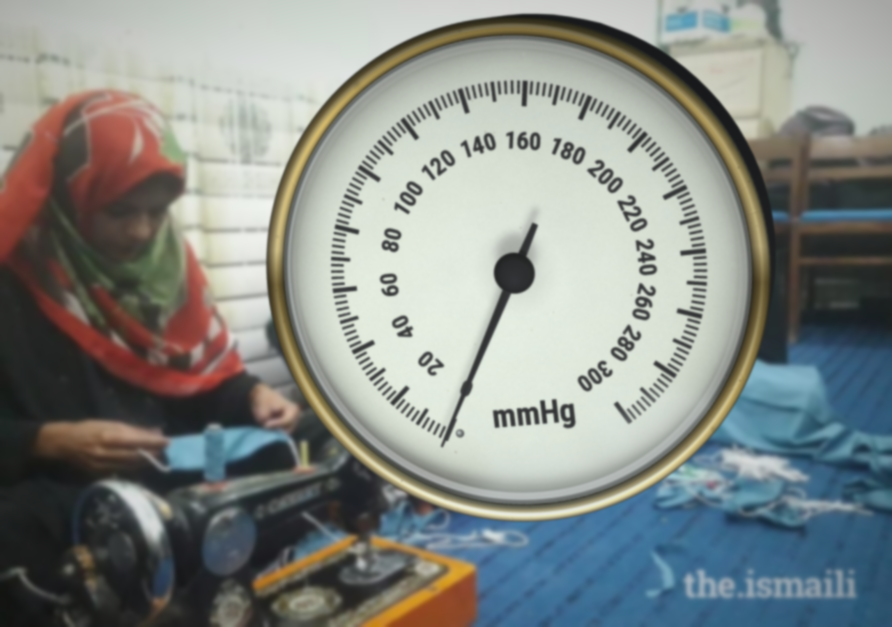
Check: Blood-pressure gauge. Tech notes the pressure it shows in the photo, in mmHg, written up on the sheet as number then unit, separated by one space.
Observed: 0 mmHg
